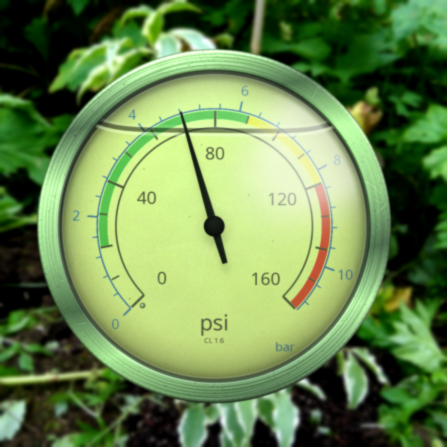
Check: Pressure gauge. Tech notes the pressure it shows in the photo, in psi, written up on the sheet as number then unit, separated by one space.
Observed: 70 psi
